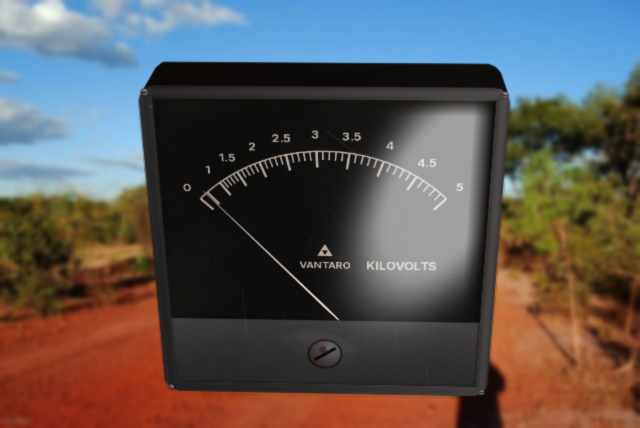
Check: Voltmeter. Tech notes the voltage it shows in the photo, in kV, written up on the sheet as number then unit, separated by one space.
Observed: 0.5 kV
